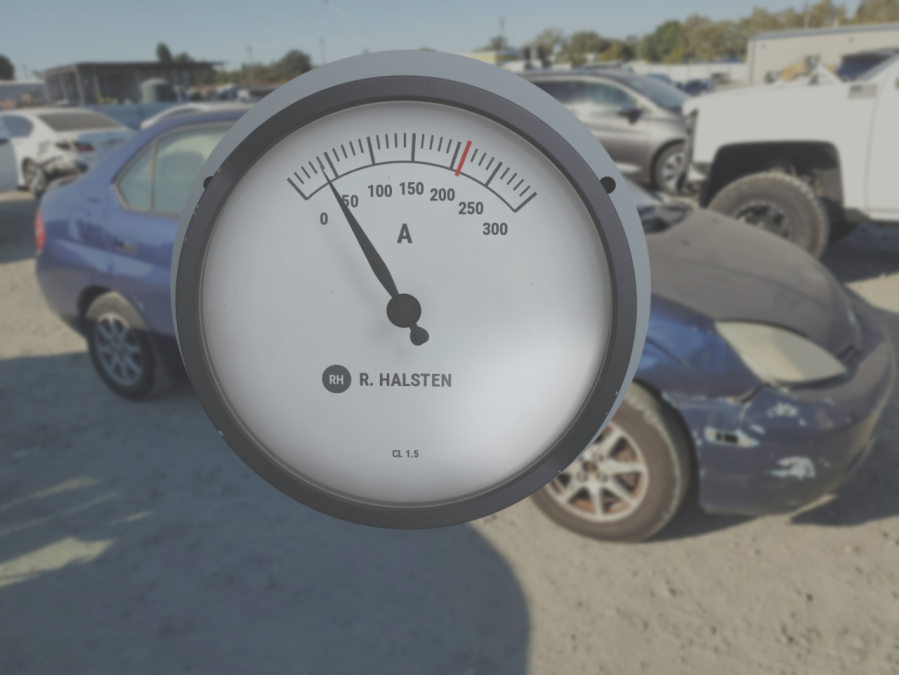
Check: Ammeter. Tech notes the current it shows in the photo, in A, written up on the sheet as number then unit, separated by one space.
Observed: 40 A
